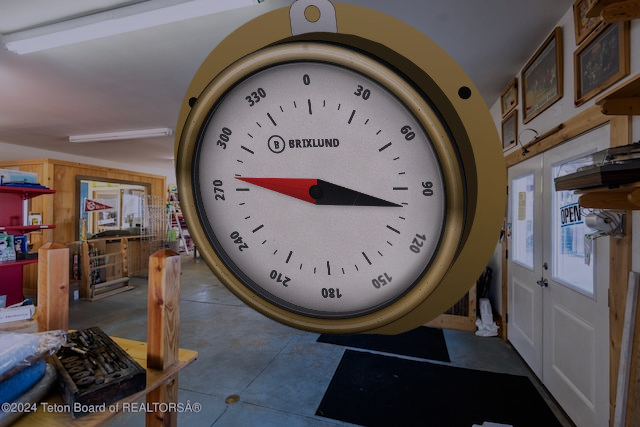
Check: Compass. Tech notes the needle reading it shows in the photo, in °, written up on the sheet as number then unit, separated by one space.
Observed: 280 °
